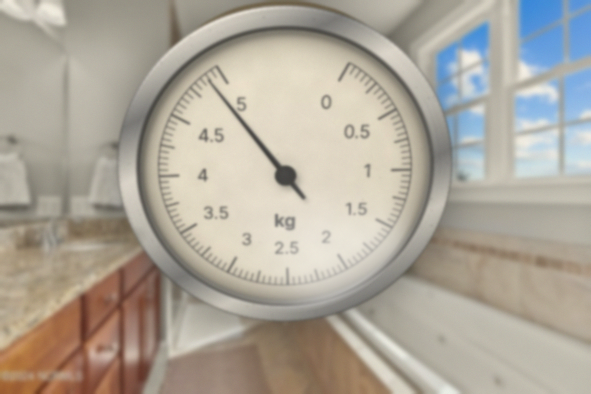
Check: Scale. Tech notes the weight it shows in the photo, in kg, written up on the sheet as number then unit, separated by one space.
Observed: 4.9 kg
